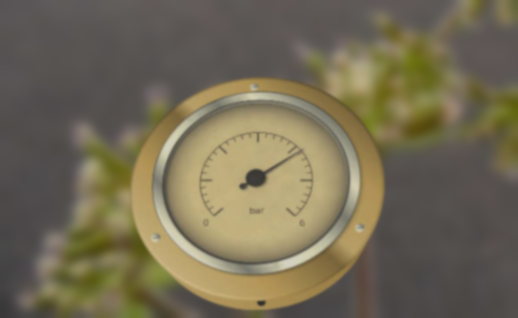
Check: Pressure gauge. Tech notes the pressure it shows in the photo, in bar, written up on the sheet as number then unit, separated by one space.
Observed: 4.2 bar
